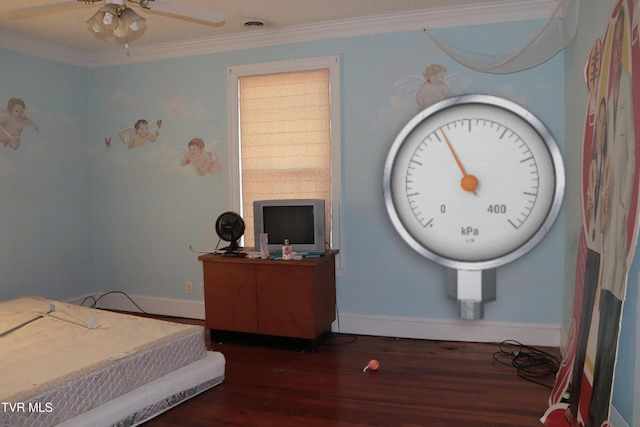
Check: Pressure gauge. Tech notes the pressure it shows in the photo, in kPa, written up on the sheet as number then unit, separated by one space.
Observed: 160 kPa
